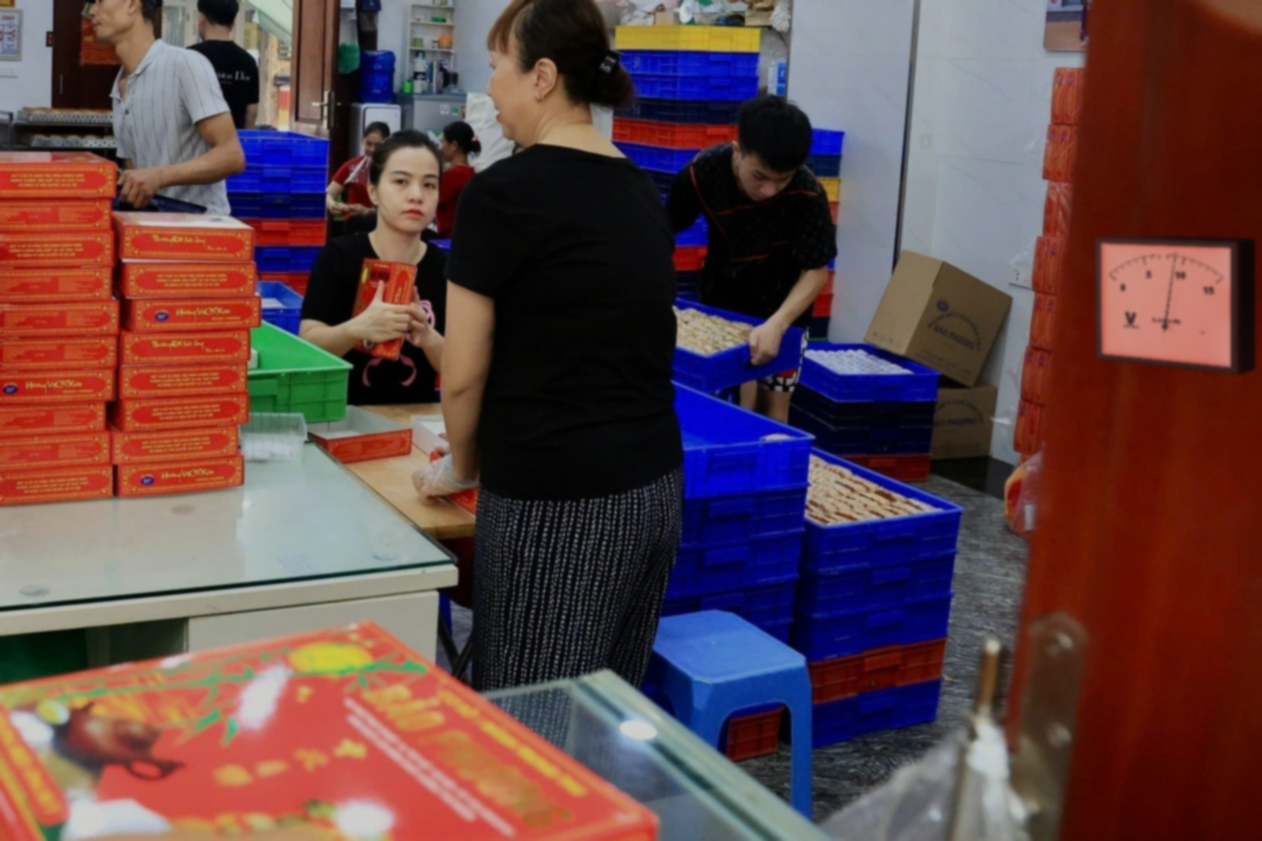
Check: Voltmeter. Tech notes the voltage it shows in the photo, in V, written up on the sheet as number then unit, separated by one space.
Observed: 9 V
